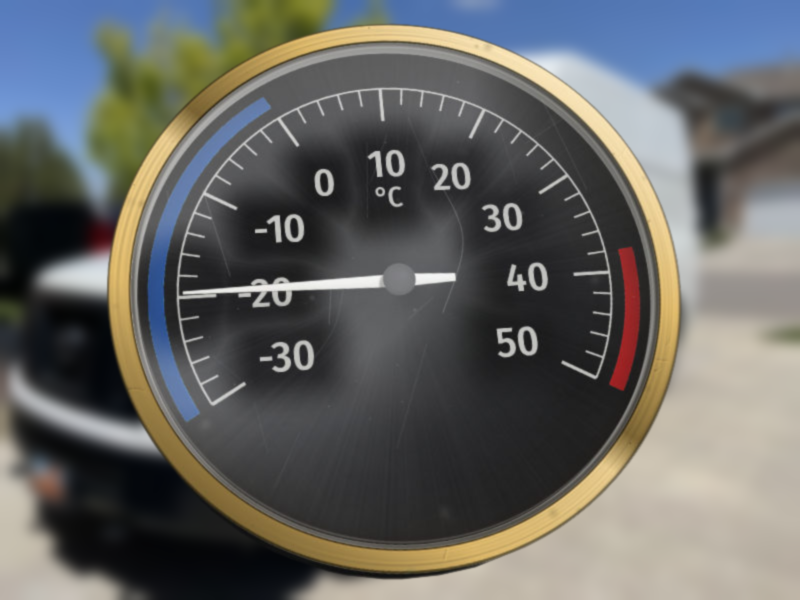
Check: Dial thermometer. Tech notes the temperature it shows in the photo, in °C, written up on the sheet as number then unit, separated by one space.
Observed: -20 °C
